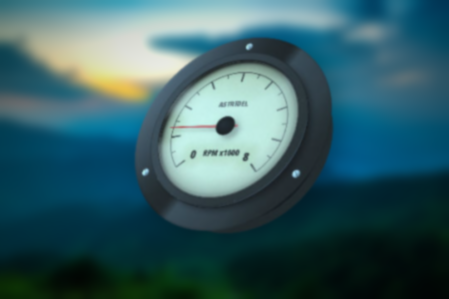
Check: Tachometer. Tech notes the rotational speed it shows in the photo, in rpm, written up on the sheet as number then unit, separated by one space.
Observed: 1250 rpm
